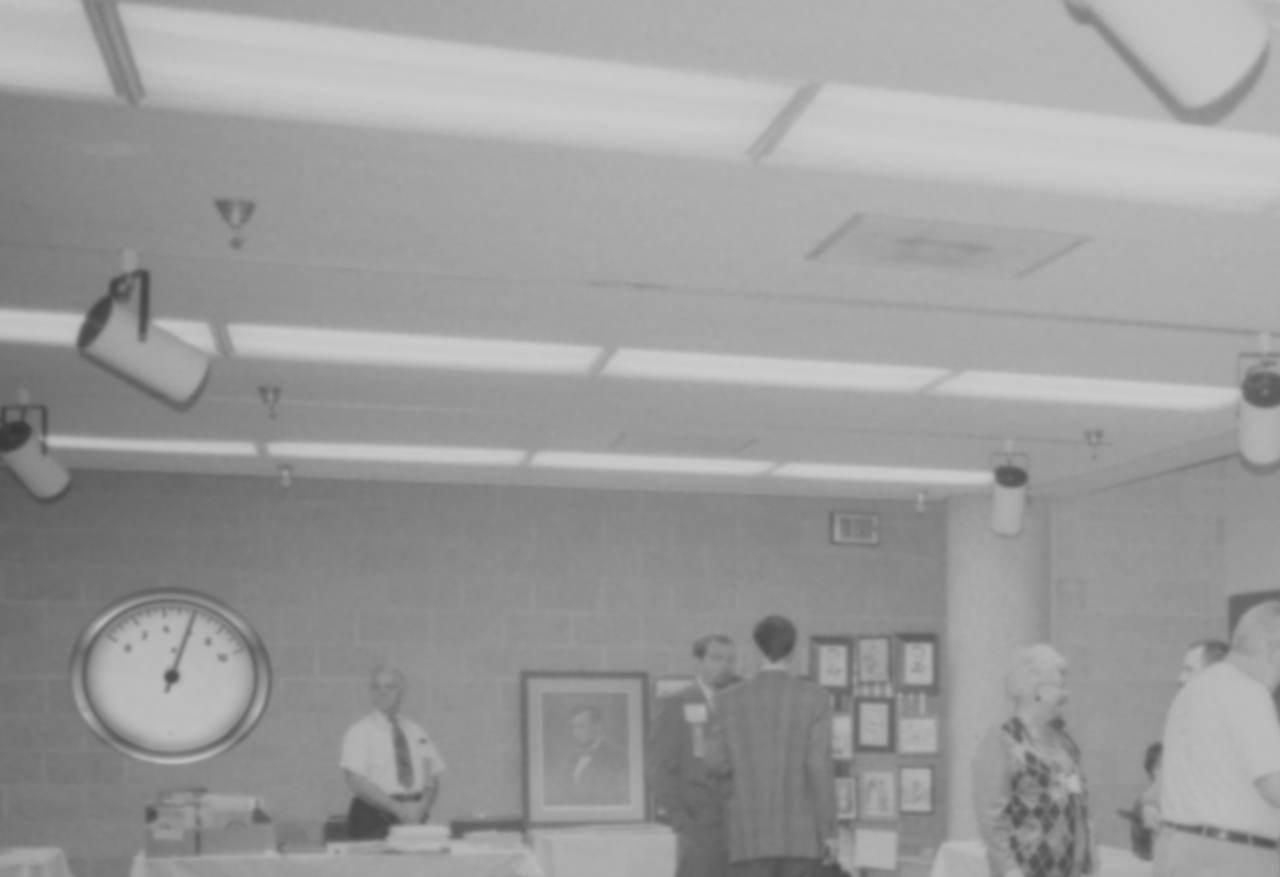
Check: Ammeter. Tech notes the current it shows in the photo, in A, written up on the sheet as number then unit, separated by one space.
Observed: 6 A
